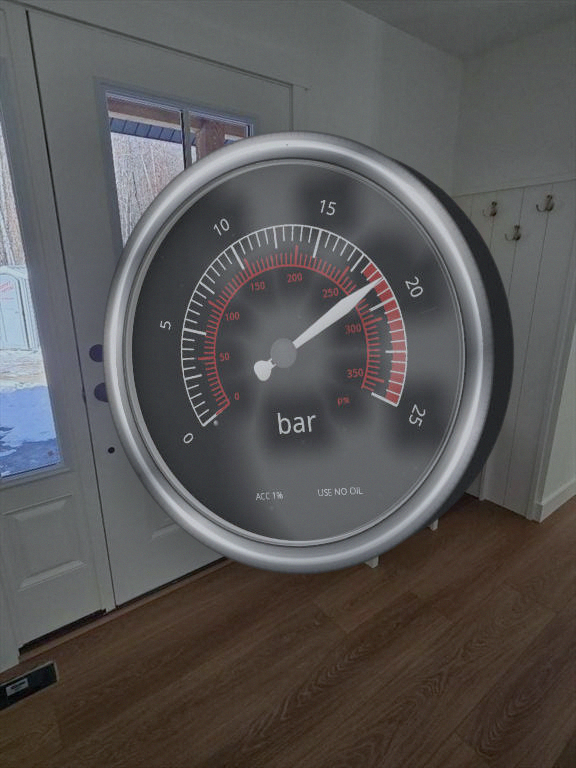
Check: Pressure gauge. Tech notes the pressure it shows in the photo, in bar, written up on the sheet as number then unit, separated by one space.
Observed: 19 bar
